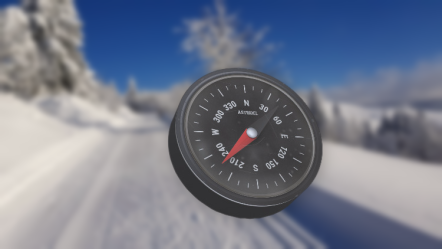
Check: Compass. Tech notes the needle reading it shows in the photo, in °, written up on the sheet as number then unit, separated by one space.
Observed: 225 °
